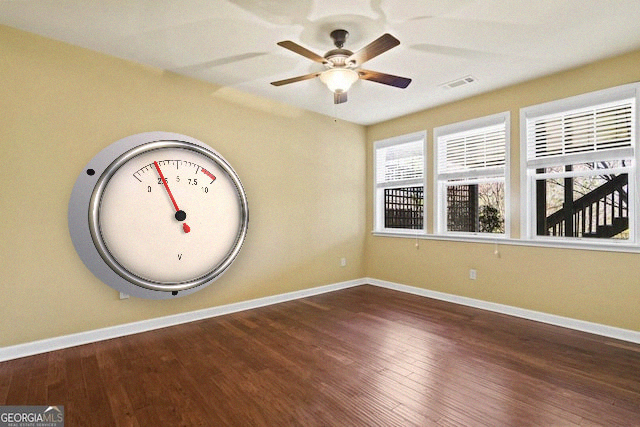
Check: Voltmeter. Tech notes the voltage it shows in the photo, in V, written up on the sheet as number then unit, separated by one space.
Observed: 2.5 V
